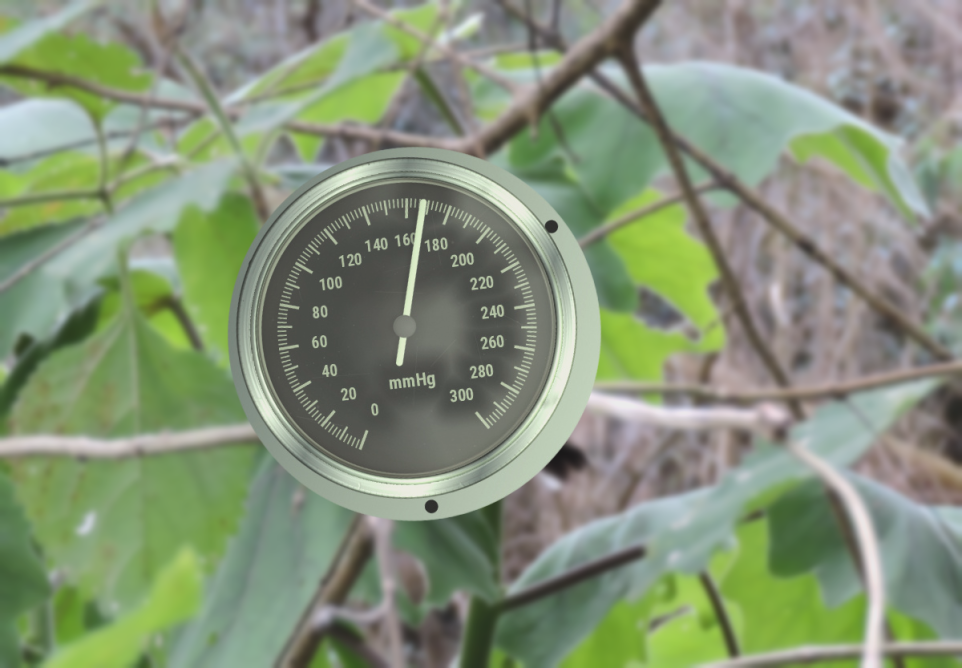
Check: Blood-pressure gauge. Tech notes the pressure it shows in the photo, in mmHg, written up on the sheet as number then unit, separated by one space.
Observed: 168 mmHg
